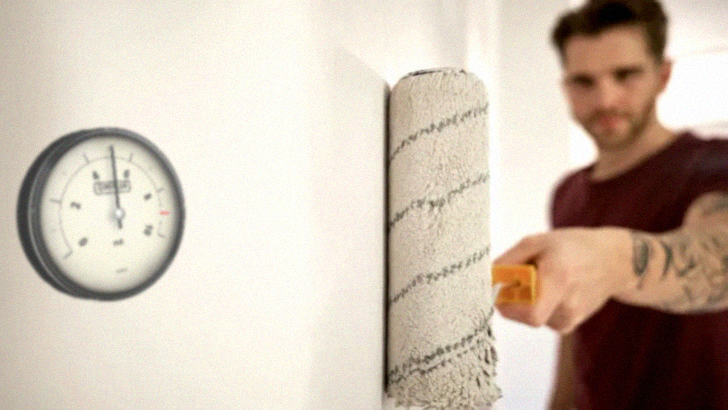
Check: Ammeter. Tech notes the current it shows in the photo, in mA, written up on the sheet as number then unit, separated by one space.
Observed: 5 mA
